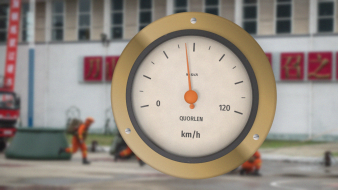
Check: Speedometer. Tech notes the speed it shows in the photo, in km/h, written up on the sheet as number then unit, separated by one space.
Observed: 55 km/h
